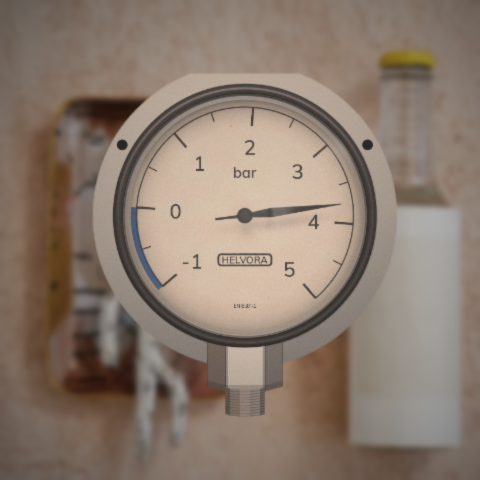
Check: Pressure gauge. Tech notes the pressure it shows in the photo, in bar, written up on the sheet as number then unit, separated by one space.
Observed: 3.75 bar
